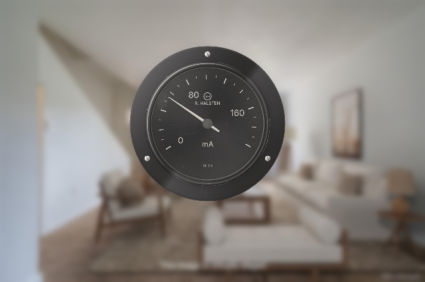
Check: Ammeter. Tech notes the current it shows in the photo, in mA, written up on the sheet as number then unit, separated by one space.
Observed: 55 mA
